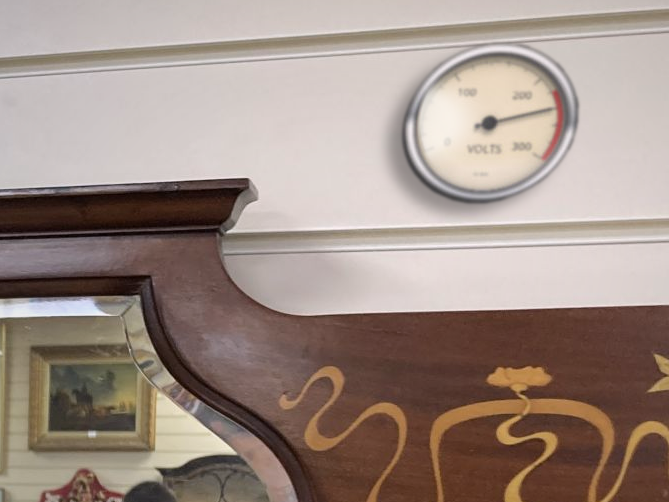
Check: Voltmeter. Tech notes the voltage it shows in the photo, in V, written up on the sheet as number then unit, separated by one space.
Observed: 240 V
